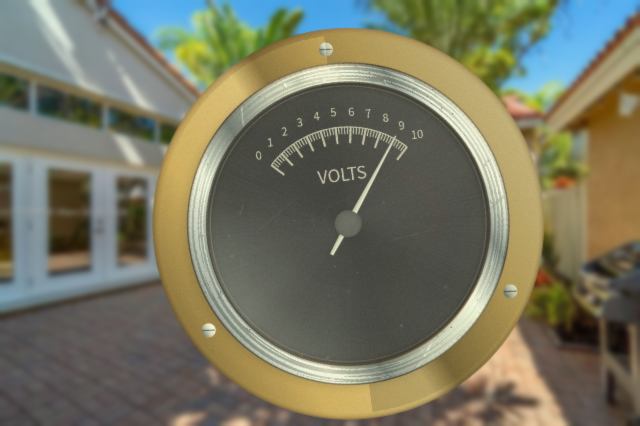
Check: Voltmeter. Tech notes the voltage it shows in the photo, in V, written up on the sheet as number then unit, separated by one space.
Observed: 9 V
